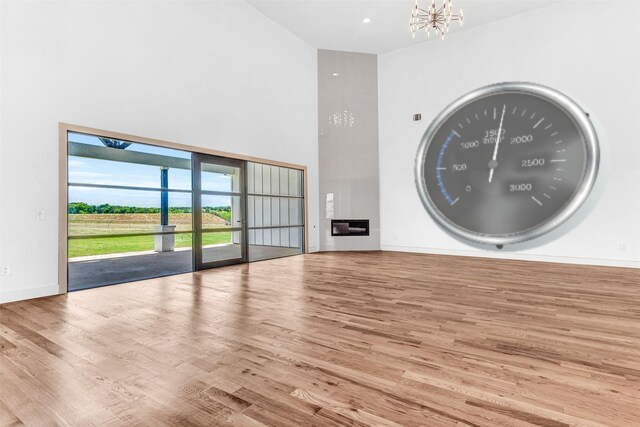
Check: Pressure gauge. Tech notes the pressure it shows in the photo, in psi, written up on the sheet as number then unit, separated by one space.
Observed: 1600 psi
